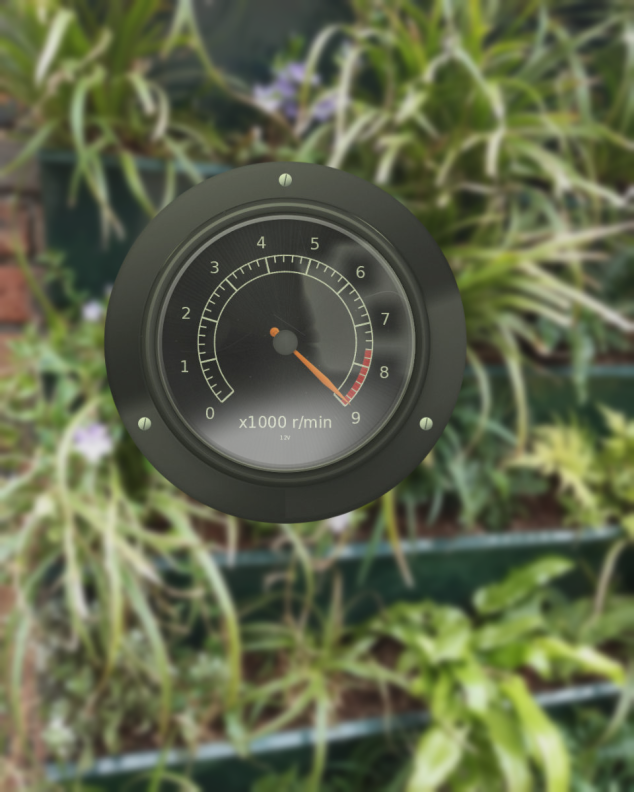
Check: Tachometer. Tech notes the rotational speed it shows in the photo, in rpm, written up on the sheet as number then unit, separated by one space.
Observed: 8900 rpm
